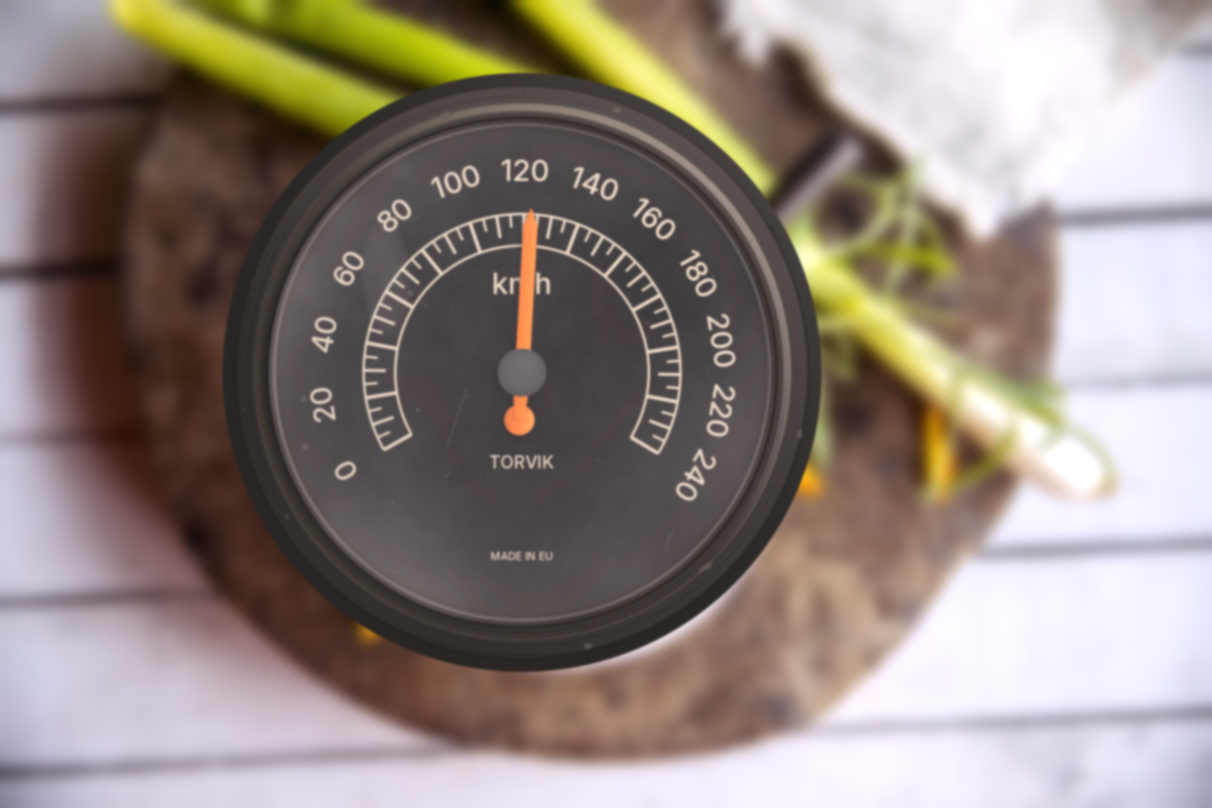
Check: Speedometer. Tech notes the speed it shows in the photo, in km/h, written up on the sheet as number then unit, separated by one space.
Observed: 122.5 km/h
